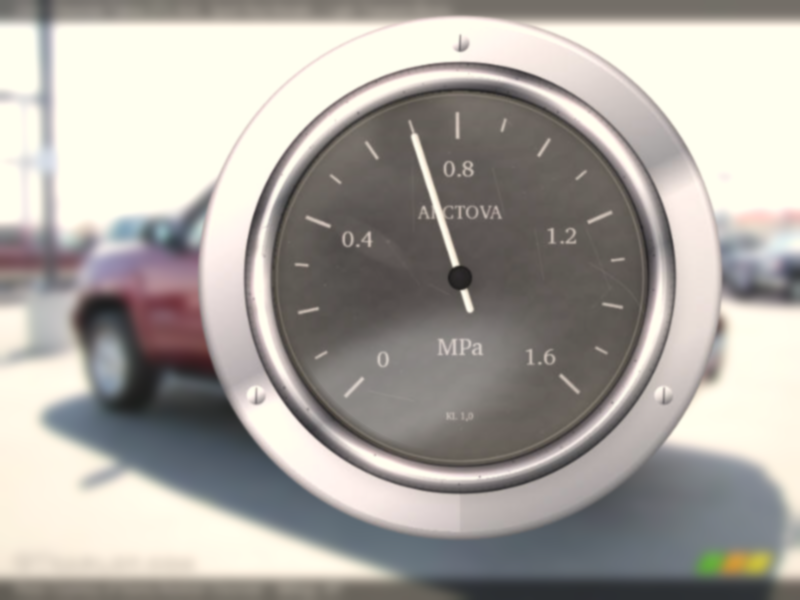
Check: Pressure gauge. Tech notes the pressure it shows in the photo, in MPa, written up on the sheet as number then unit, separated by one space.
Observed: 0.7 MPa
